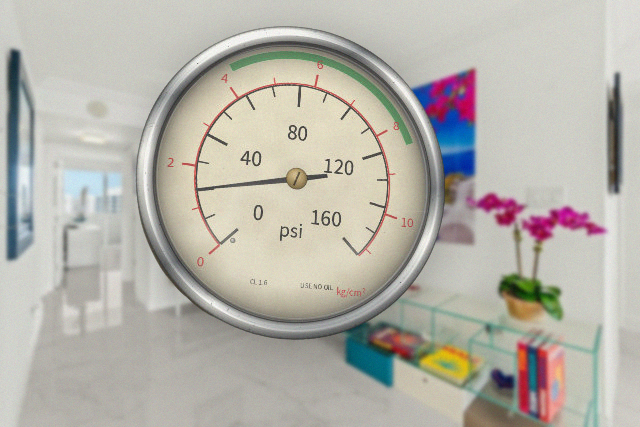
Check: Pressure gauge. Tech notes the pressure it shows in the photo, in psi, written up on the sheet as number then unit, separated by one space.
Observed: 20 psi
